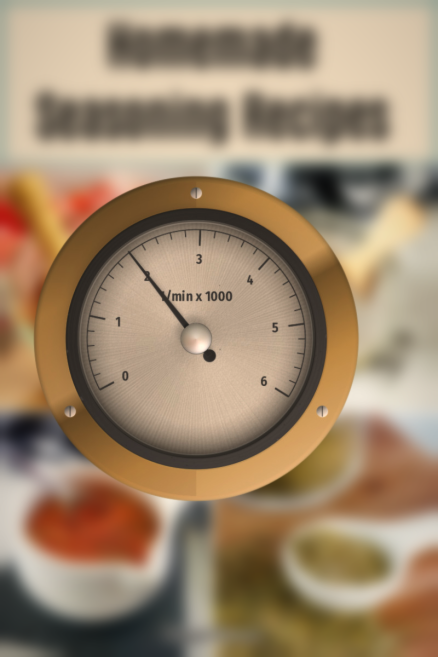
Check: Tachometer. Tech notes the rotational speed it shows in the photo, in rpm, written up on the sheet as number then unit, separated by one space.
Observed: 2000 rpm
